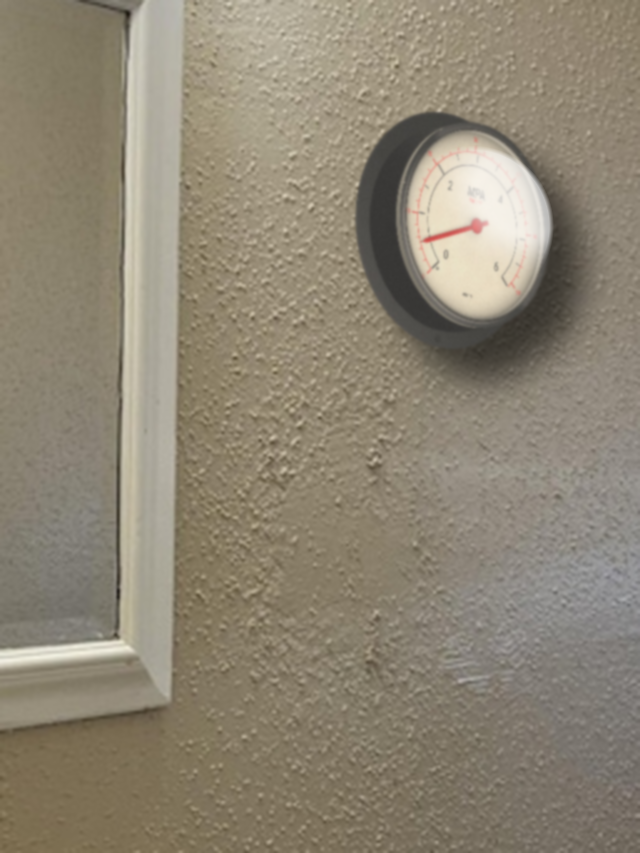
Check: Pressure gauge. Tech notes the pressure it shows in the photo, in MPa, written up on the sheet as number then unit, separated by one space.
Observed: 0.5 MPa
